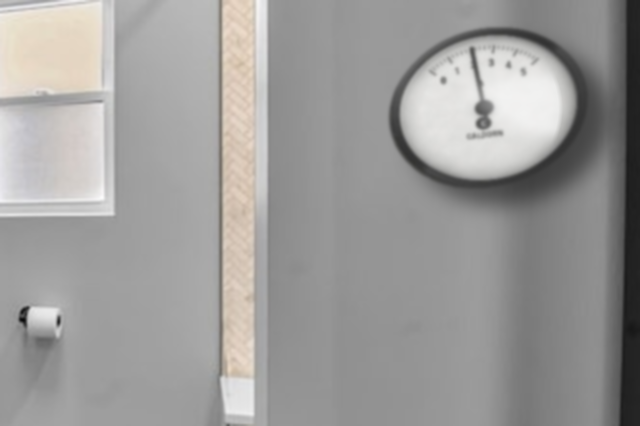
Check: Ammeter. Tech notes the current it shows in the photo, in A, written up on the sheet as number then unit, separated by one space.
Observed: 2 A
